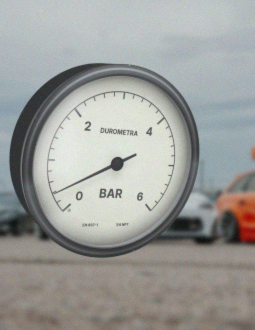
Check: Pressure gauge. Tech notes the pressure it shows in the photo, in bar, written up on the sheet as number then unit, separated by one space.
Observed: 0.4 bar
